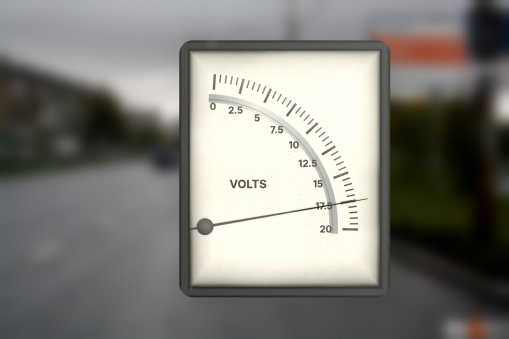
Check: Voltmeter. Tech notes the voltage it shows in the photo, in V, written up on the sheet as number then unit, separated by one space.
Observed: 17.5 V
